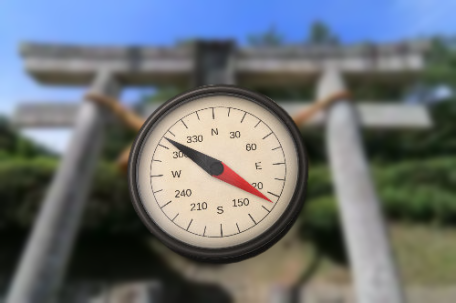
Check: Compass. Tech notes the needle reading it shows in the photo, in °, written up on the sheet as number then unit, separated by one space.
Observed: 127.5 °
